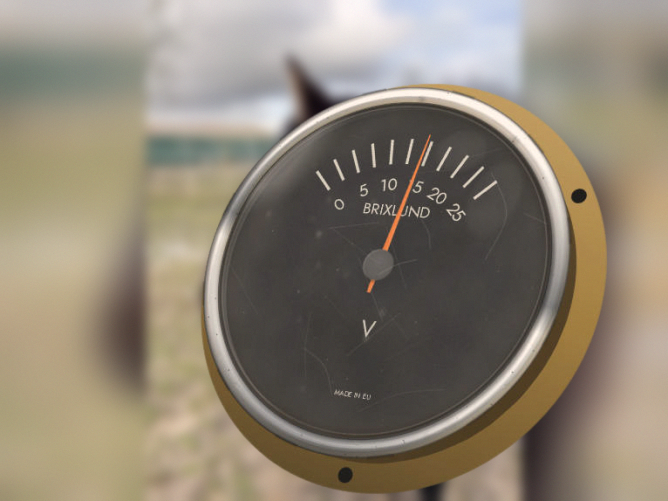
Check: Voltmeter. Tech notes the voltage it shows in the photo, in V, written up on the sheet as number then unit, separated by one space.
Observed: 15 V
